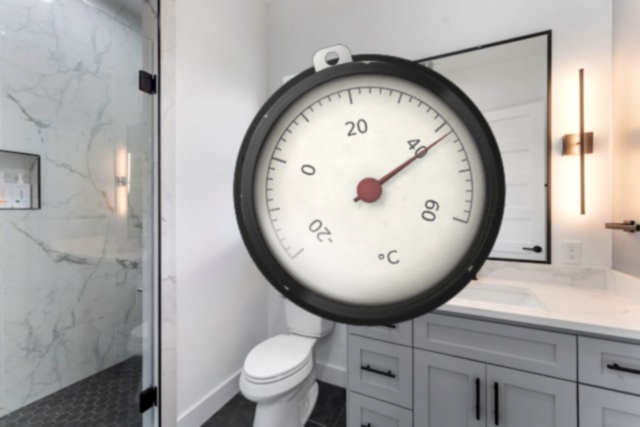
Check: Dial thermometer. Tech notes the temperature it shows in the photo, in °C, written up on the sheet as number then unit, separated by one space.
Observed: 42 °C
